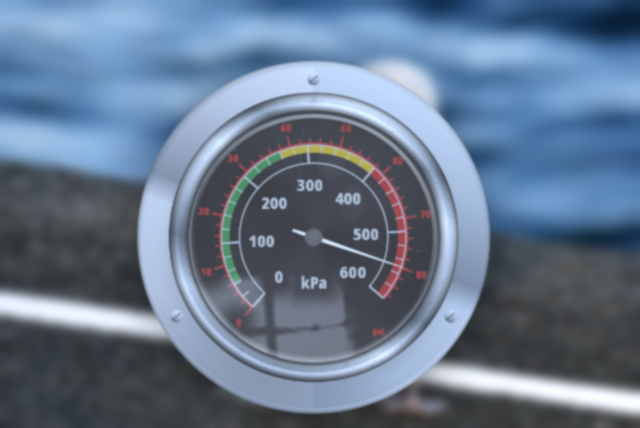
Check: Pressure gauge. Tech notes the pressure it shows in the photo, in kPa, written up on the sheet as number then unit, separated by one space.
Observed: 550 kPa
